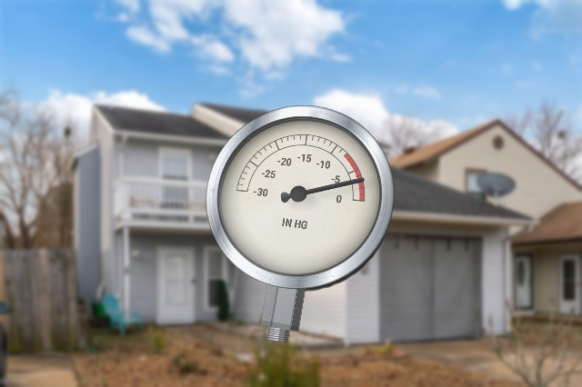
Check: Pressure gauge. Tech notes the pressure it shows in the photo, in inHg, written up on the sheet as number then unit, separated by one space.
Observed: -3 inHg
